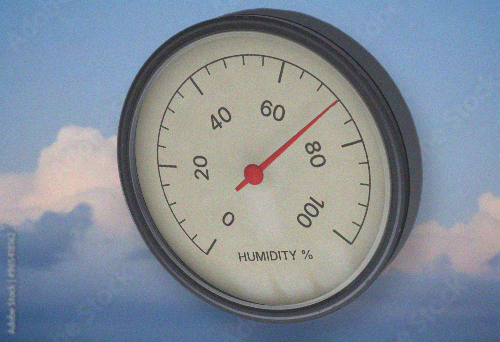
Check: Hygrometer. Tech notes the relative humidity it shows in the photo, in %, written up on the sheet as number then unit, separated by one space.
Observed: 72 %
